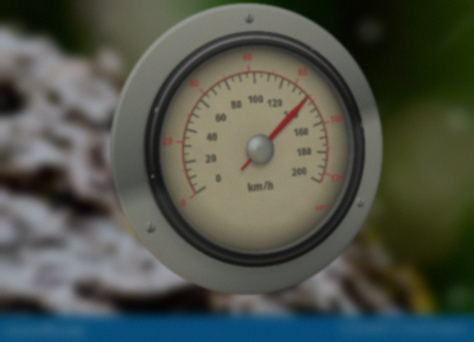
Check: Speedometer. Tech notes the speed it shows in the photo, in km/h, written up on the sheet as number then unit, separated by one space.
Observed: 140 km/h
